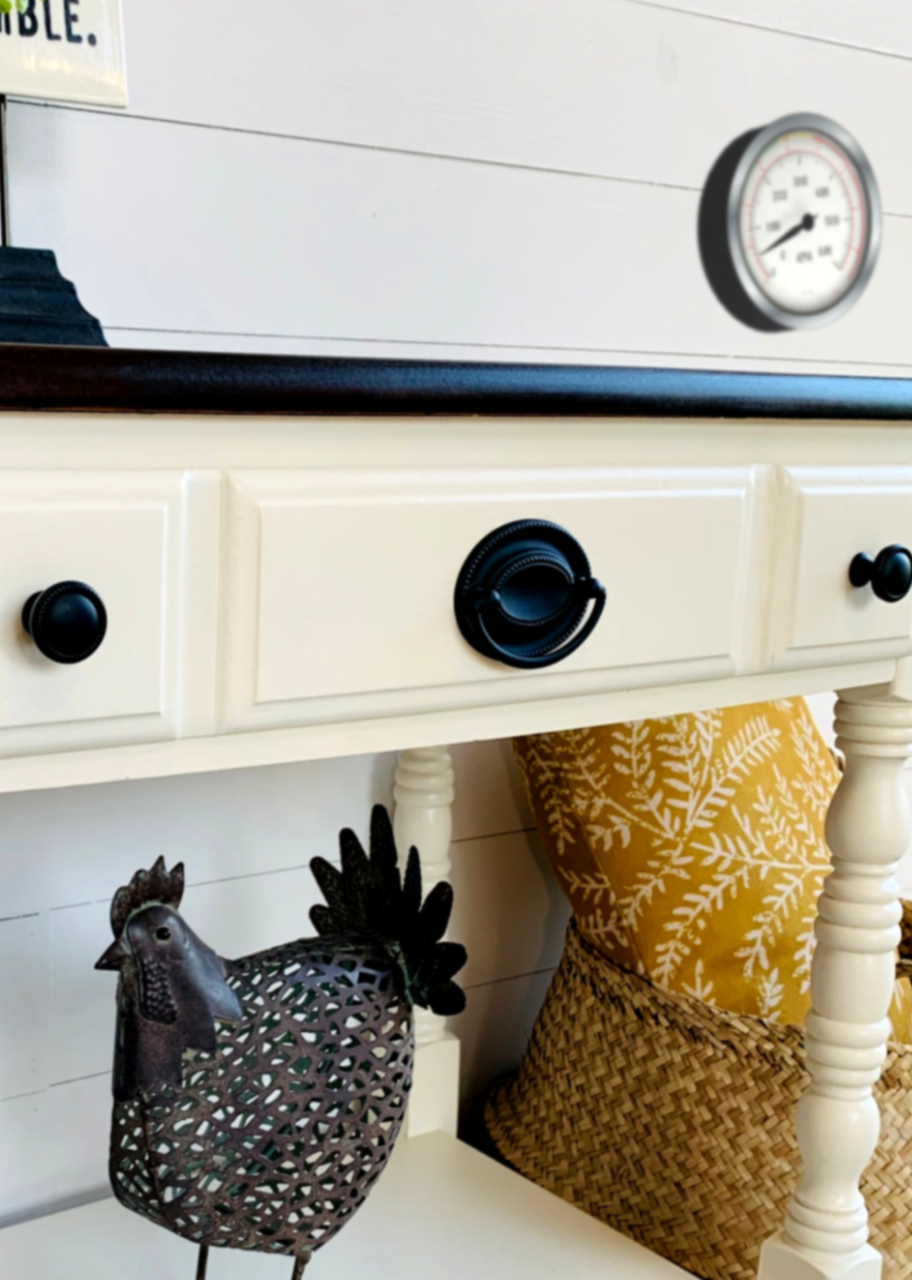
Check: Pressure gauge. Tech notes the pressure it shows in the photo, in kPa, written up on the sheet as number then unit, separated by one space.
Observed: 50 kPa
